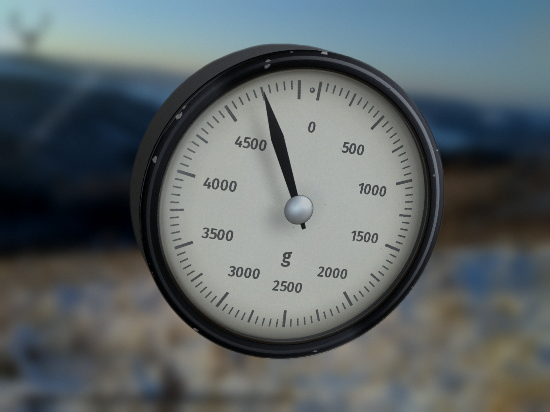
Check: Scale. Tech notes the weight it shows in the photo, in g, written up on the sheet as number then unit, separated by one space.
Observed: 4750 g
